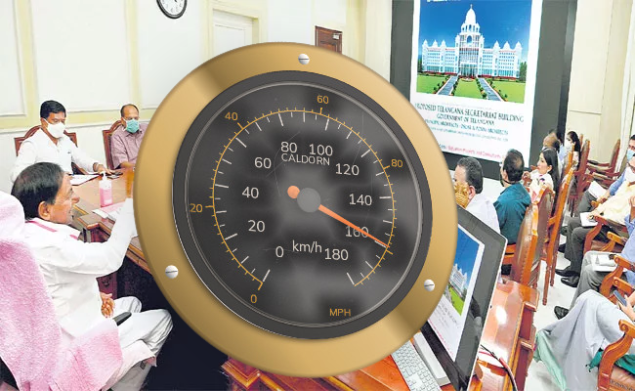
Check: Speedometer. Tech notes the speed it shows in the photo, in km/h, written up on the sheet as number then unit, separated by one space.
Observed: 160 km/h
